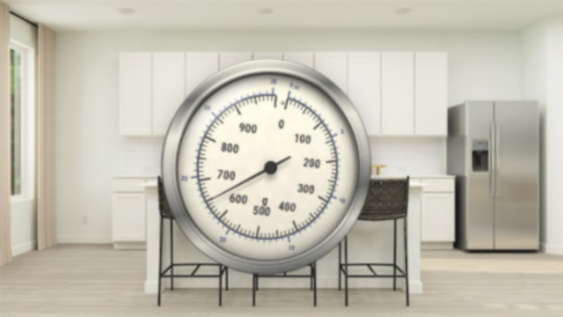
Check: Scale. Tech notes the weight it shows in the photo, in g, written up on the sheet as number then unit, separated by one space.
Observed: 650 g
